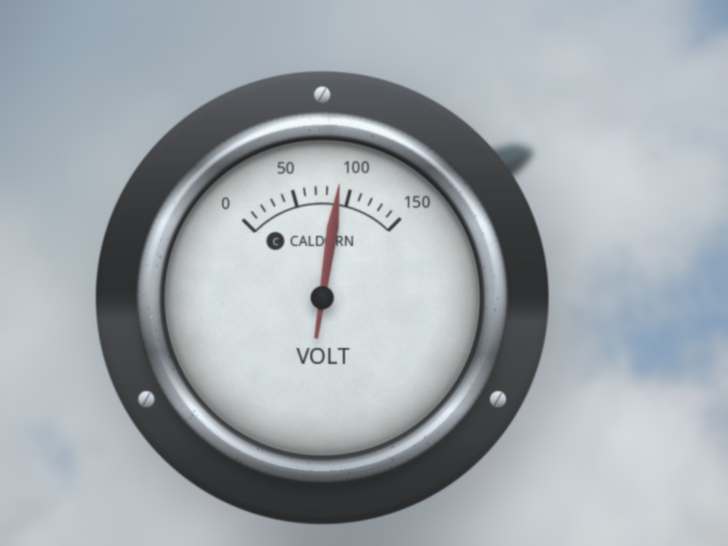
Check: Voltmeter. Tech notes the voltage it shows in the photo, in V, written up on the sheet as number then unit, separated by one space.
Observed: 90 V
